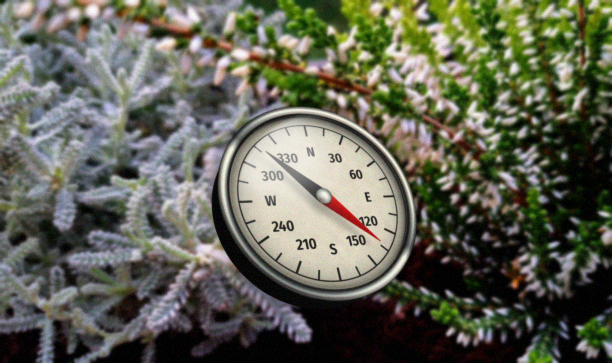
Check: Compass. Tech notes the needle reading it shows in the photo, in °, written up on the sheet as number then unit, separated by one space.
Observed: 135 °
